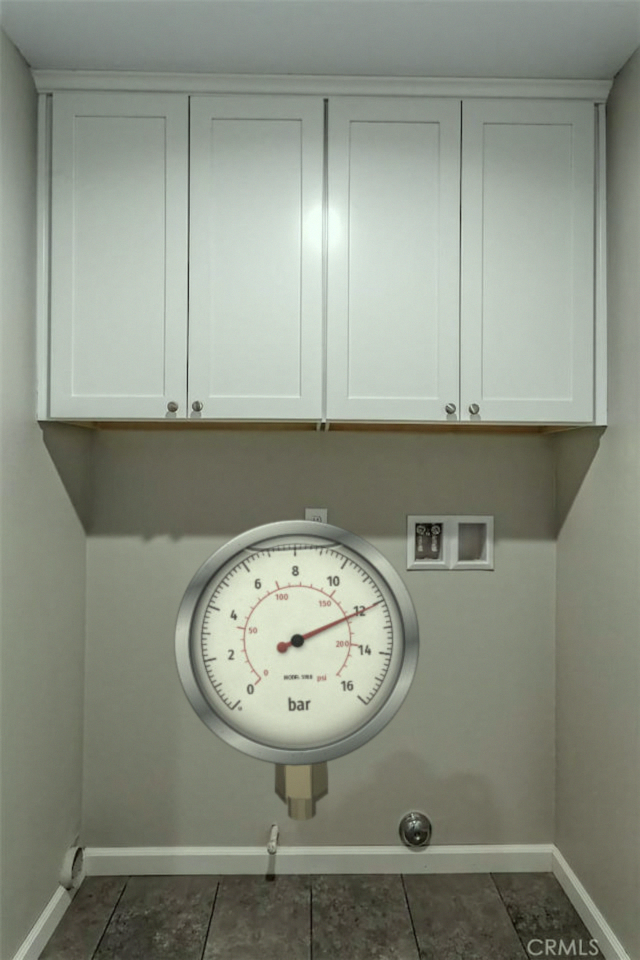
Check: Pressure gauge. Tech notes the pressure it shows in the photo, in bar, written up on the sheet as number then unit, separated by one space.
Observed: 12 bar
